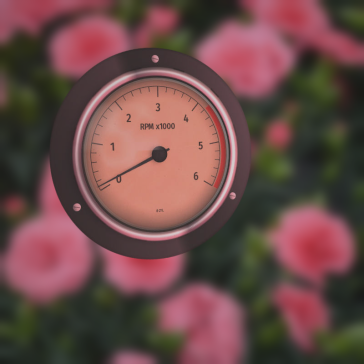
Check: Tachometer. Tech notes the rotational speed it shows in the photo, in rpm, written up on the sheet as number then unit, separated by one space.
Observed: 100 rpm
